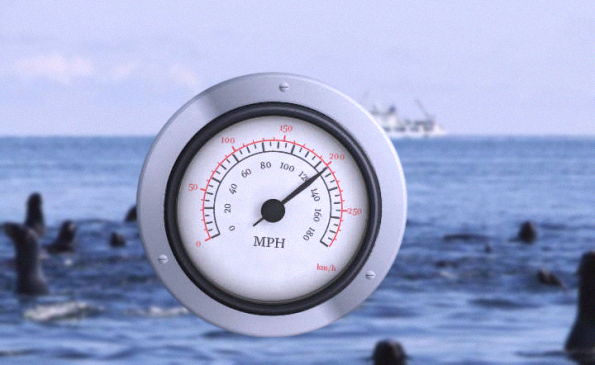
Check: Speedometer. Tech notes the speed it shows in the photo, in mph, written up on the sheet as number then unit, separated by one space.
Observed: 125 mph
